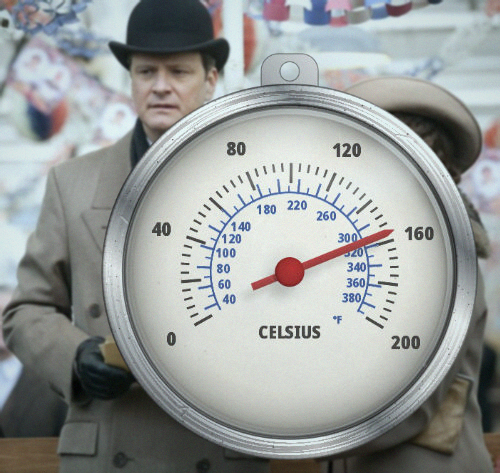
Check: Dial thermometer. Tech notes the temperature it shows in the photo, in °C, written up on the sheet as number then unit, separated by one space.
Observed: 156 °C
